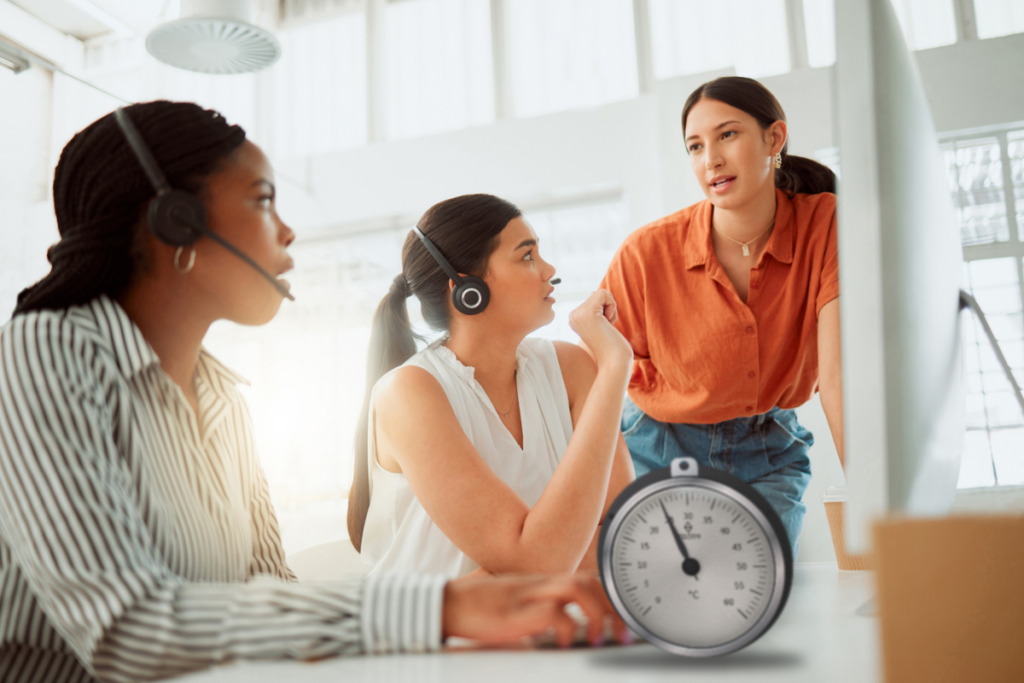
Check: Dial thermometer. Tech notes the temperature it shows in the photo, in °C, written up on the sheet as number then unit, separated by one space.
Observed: 25 °C
